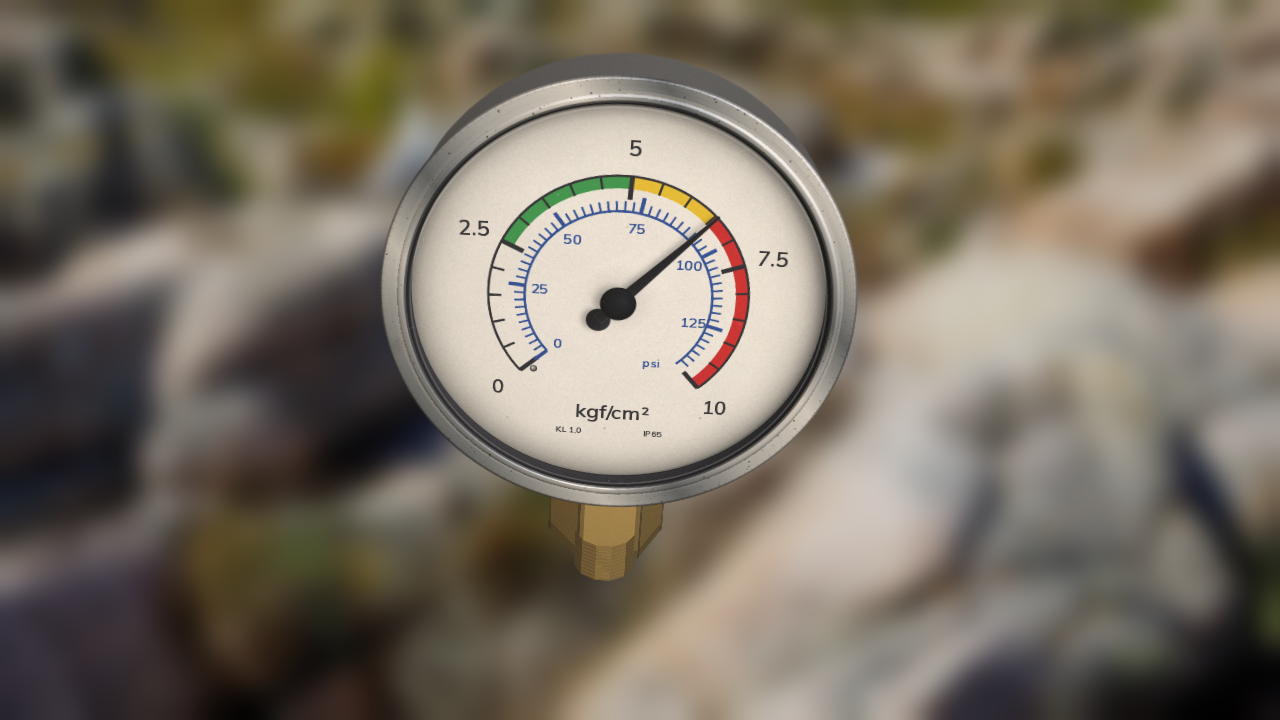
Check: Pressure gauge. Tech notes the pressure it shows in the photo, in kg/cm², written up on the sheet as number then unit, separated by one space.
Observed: 6.5 kg/cm²
